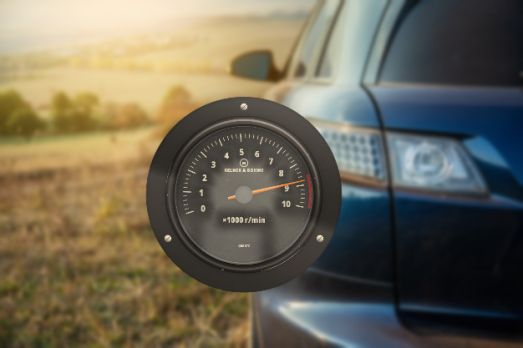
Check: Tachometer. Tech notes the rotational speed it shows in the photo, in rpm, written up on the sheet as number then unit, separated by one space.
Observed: 8800 rpm
